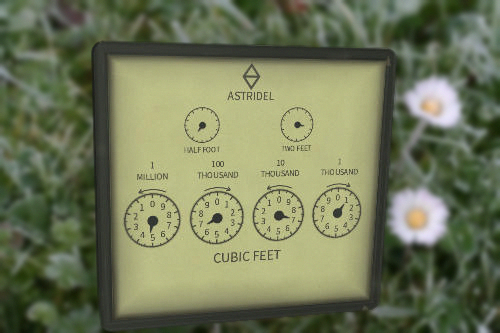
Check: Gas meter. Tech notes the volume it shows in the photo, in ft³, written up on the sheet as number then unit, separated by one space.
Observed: 467100 ft³
